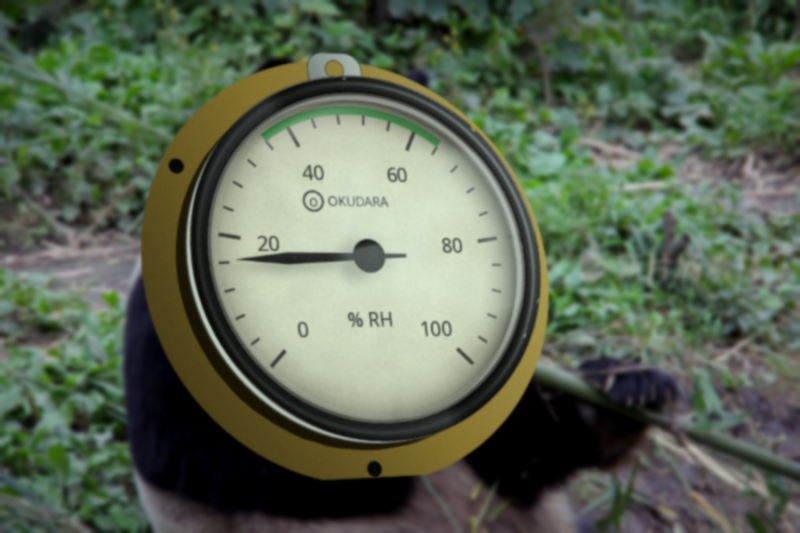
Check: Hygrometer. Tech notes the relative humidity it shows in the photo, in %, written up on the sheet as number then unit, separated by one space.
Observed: 16 %
